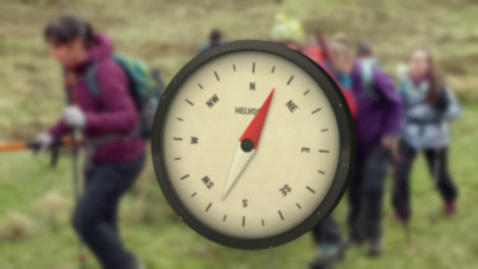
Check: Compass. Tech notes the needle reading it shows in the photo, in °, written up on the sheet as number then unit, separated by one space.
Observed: 22.5 °
